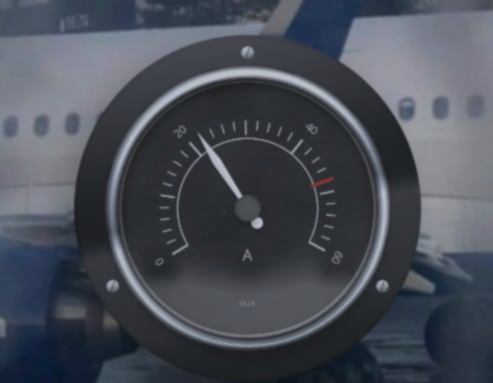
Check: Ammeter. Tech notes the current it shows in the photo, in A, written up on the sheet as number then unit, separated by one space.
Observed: 22 A
